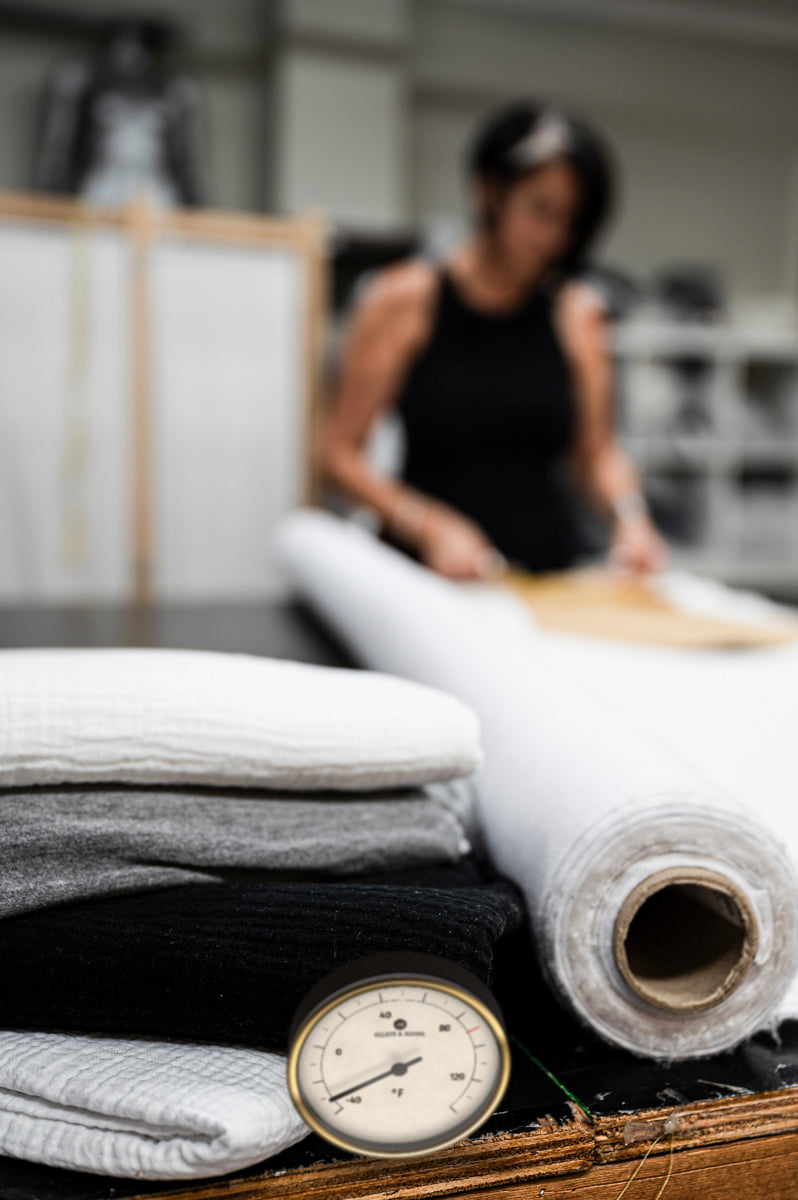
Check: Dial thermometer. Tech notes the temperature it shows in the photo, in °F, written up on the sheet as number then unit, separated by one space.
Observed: -30 °F
